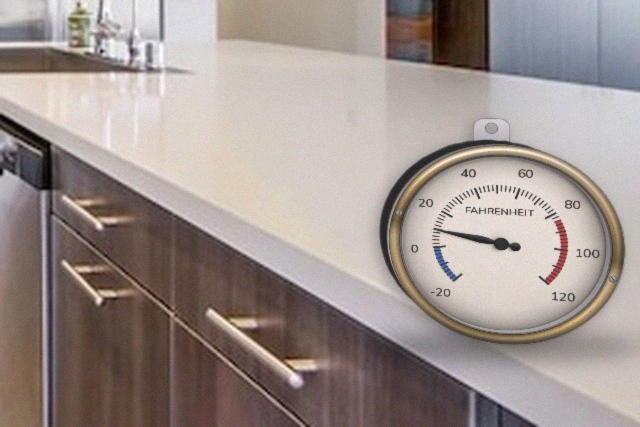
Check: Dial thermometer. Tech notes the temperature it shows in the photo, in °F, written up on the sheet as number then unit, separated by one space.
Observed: 10 °F
